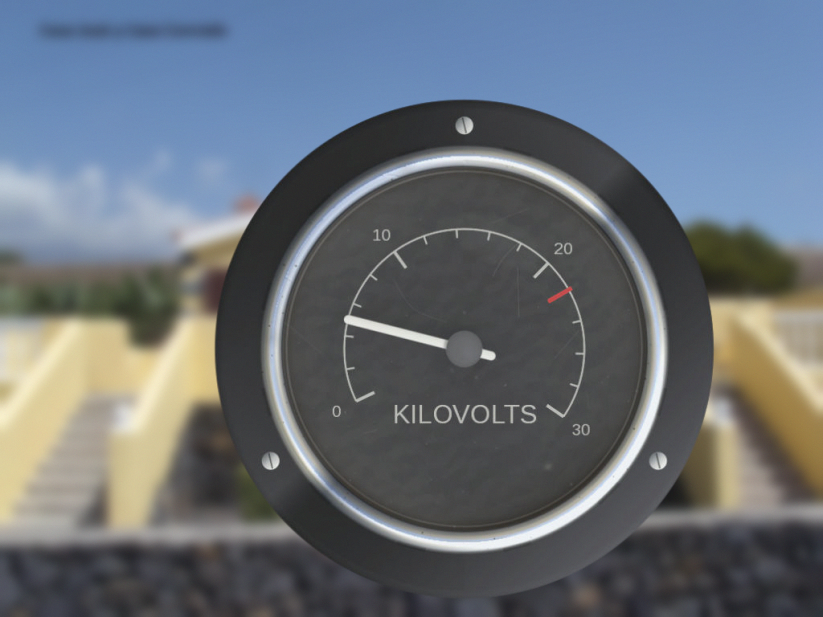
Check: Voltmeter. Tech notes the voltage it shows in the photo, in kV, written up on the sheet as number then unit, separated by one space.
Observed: 5 kV
